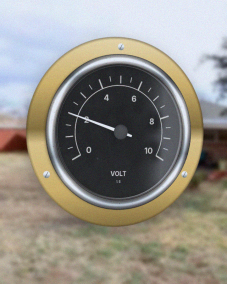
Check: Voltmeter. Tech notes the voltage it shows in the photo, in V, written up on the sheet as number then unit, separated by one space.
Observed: 2 V
